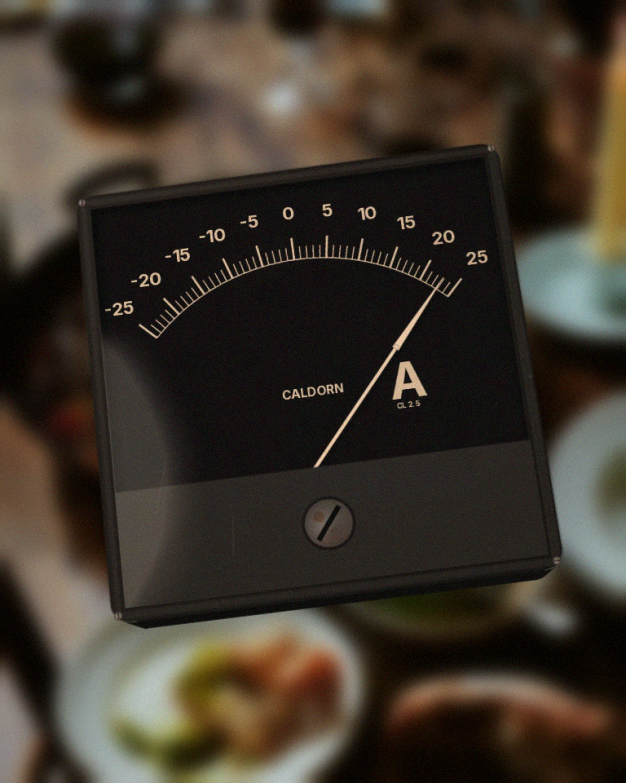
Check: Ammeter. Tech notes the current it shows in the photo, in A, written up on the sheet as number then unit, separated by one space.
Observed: 23 A
